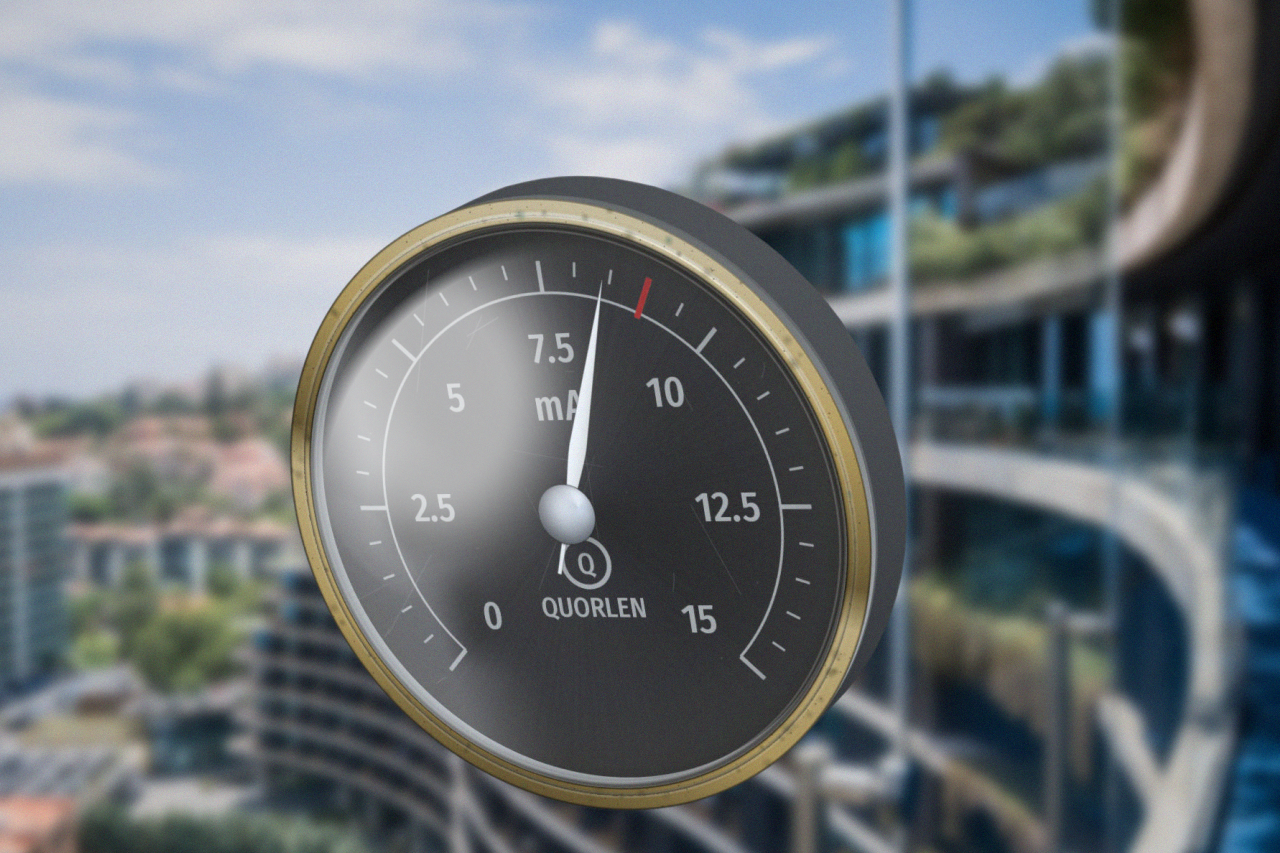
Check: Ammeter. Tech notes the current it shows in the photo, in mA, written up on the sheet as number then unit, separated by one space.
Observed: 8.5 mA
